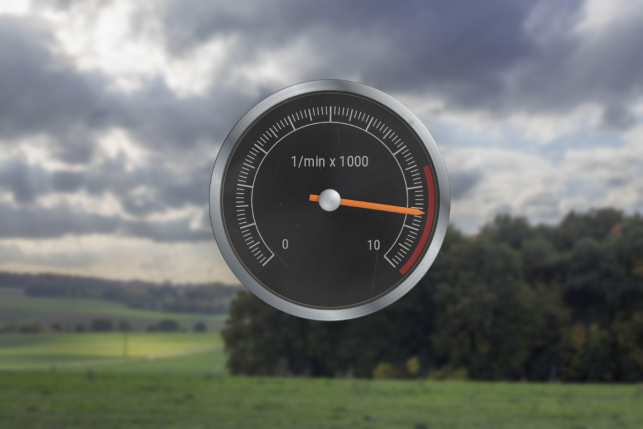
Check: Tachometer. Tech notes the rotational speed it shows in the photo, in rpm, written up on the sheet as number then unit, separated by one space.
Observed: 8600 rpm
